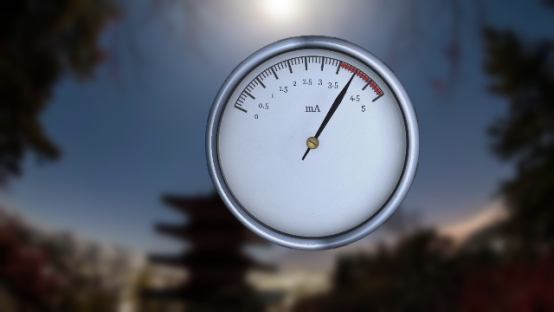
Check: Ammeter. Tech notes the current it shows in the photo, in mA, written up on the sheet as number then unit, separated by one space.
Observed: 4 mA
